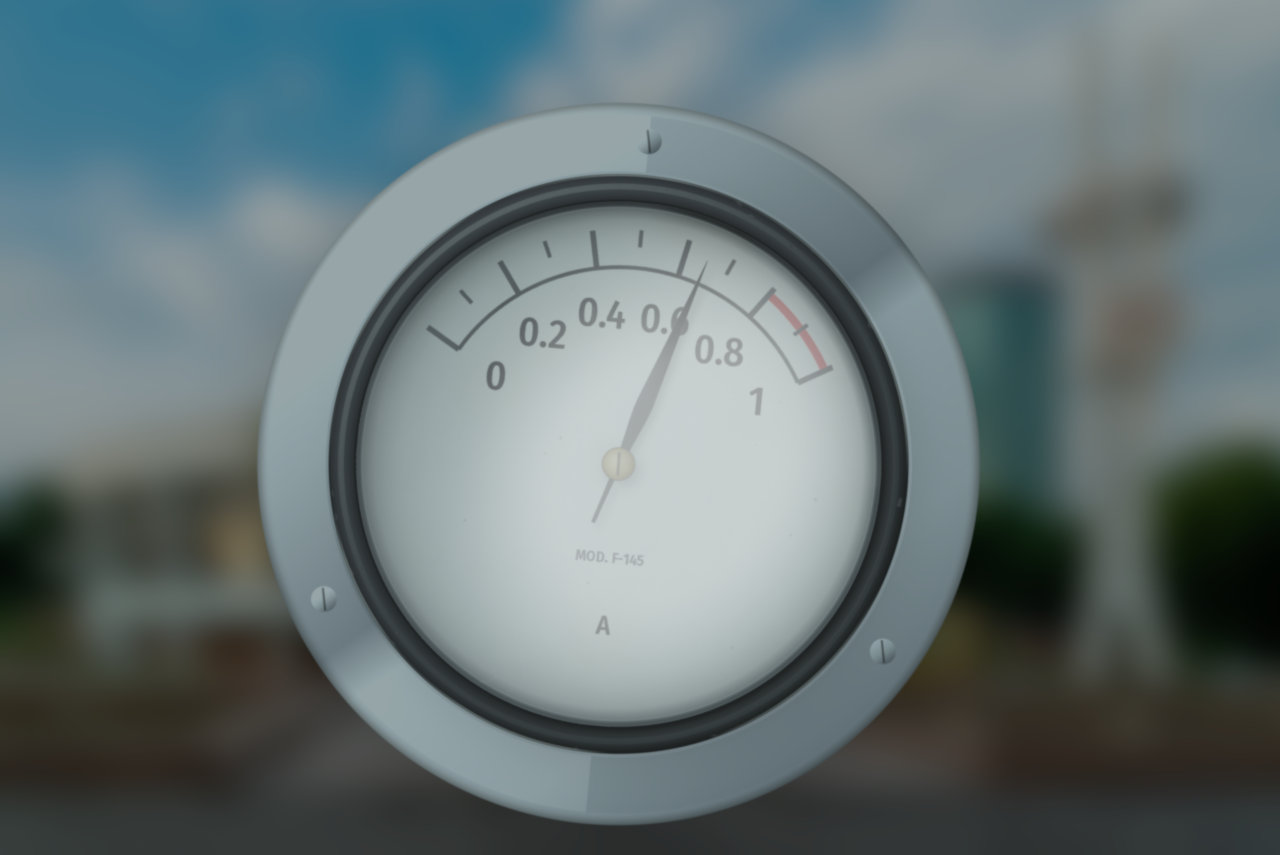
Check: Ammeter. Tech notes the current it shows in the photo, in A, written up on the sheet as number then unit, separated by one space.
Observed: 0.65 A
